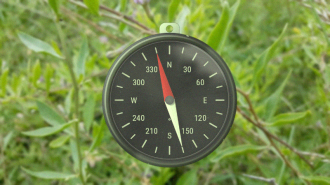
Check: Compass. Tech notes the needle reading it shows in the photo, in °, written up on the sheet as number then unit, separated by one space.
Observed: 345 °
